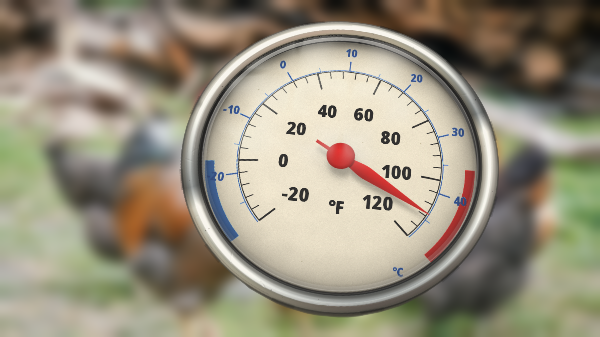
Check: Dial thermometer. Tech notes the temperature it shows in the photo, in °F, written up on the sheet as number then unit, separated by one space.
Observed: 112 °F
